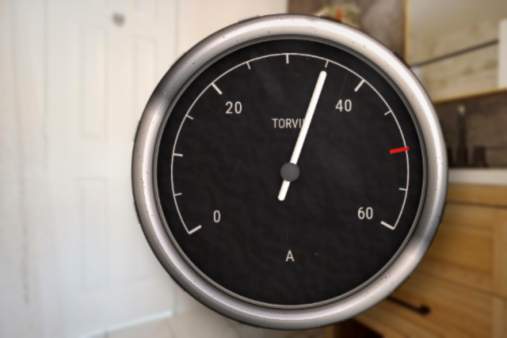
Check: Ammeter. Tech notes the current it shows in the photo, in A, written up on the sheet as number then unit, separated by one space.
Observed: 35 A
